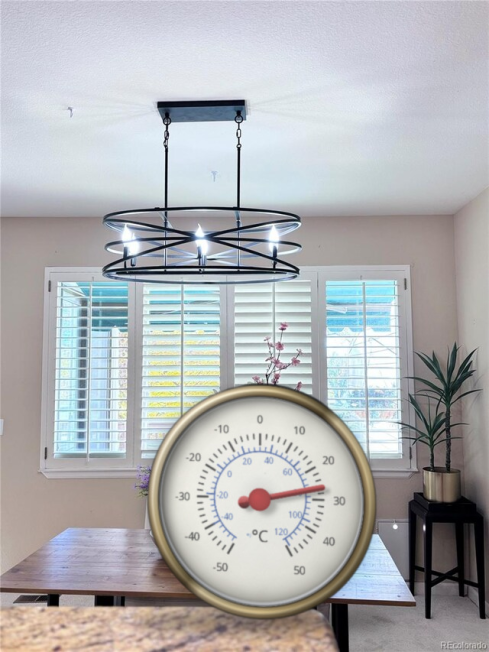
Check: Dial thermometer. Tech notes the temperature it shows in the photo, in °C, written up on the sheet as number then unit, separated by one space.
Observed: 26 °C
